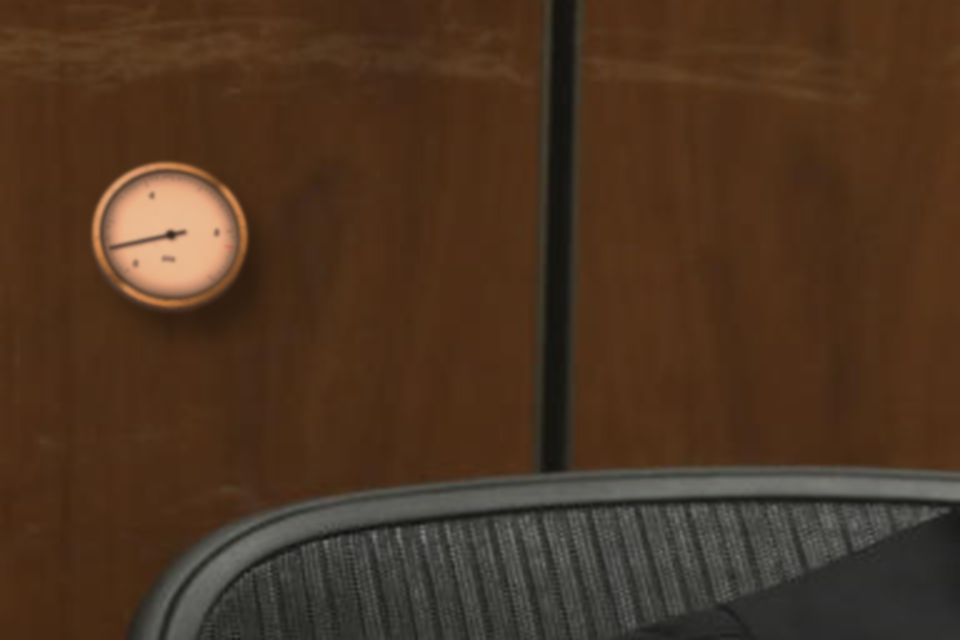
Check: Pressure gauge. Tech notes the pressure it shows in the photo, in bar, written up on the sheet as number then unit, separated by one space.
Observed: 1 bar
